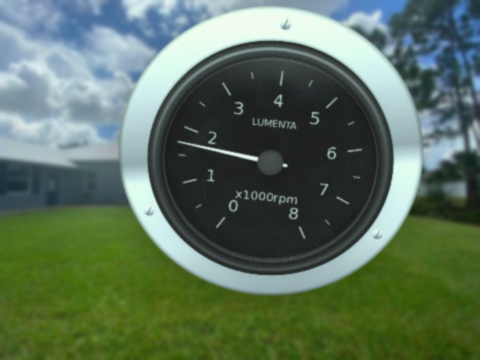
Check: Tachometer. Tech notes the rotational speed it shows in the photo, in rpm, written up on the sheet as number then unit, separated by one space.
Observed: 1750 rpm
